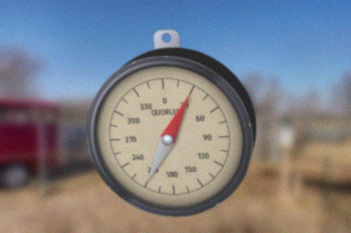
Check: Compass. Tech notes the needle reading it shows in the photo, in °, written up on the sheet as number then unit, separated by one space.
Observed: 30 °
